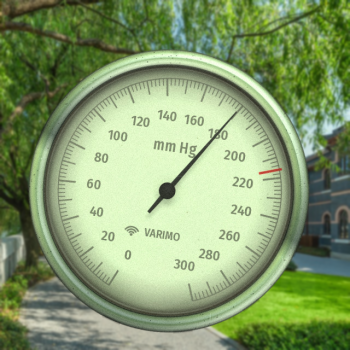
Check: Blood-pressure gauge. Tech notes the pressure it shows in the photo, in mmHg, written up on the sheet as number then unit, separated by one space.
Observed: 180 mmHg
